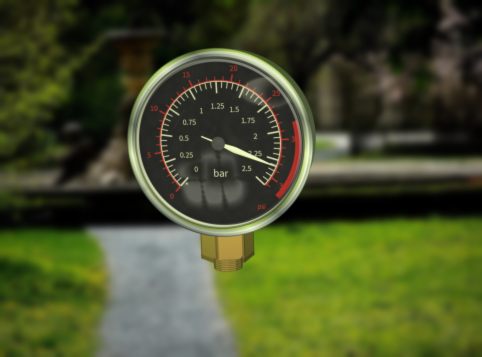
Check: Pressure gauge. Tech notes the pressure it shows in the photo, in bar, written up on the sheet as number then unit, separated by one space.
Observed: 2.3 bar
